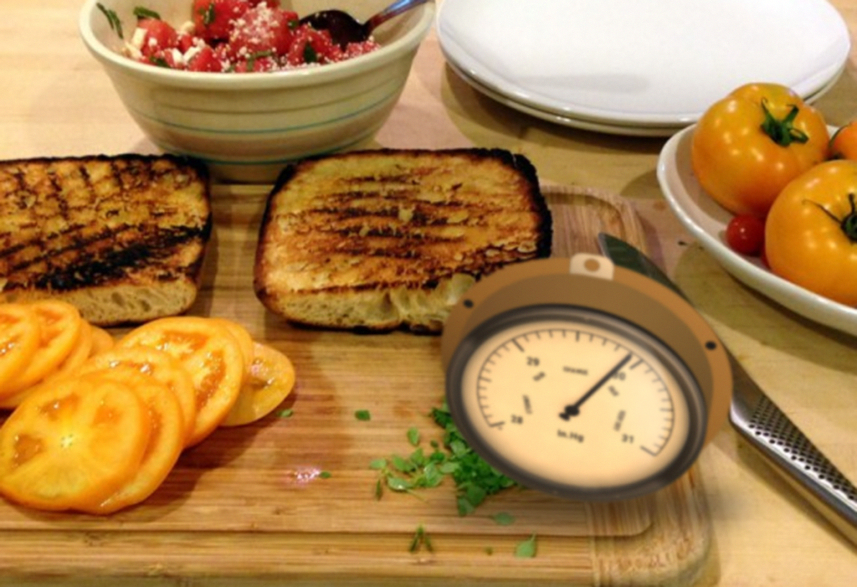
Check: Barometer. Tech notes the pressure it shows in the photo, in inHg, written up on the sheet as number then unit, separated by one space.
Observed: 29.9 inHg
